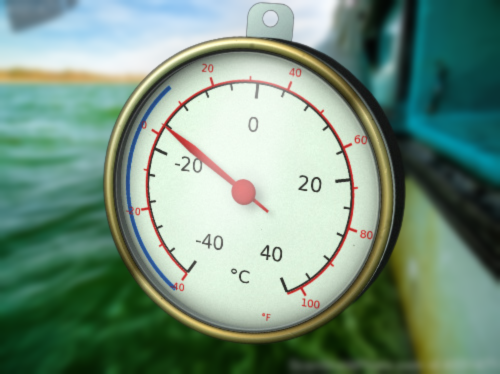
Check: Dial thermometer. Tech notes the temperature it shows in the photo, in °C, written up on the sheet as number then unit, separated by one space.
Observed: -16 °C
